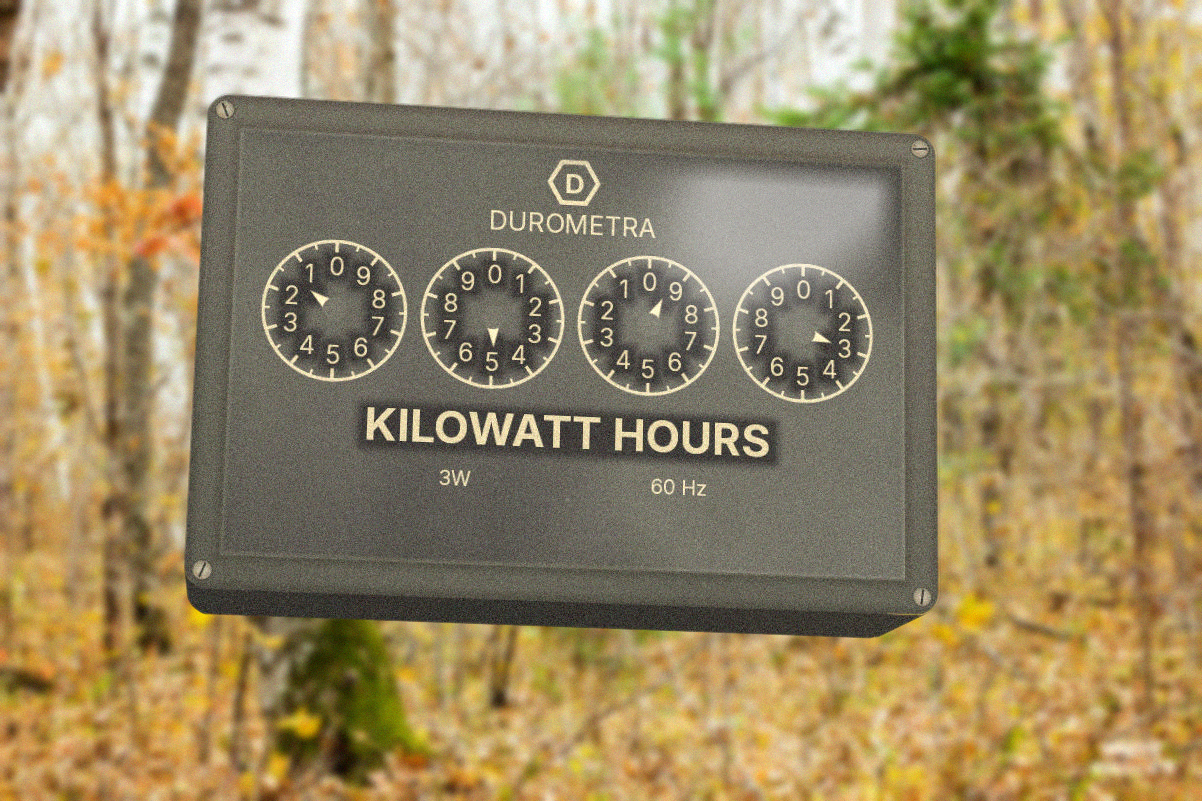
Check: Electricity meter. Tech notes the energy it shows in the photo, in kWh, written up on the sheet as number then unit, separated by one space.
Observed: 1493 kWh
